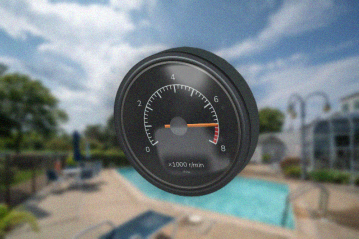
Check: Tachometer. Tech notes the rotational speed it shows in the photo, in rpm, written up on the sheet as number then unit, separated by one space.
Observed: 7000 rpm
